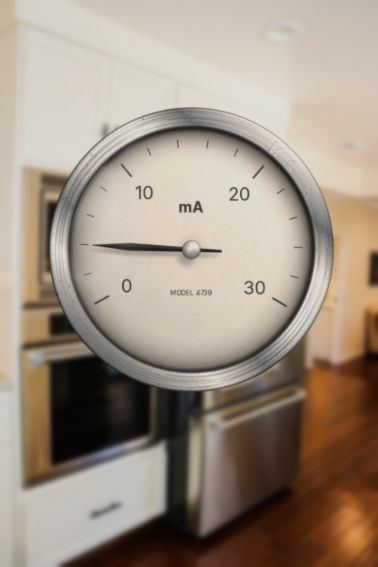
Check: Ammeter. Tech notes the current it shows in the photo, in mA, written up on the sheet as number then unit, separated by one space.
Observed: 4 mA
